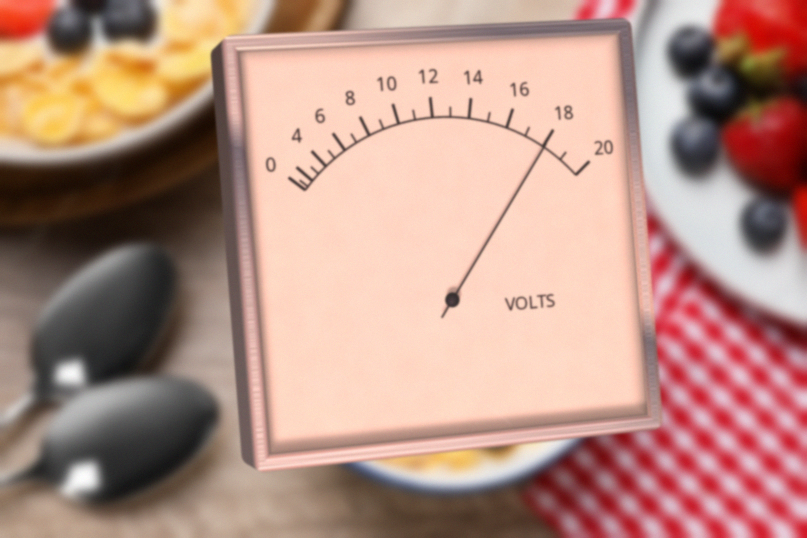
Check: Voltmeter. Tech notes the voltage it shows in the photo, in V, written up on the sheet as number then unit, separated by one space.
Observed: 18 V
